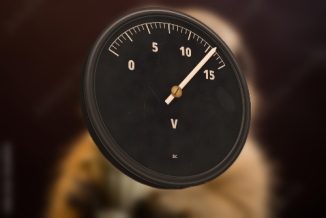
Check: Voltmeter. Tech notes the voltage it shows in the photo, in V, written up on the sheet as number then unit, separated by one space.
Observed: 13 V
